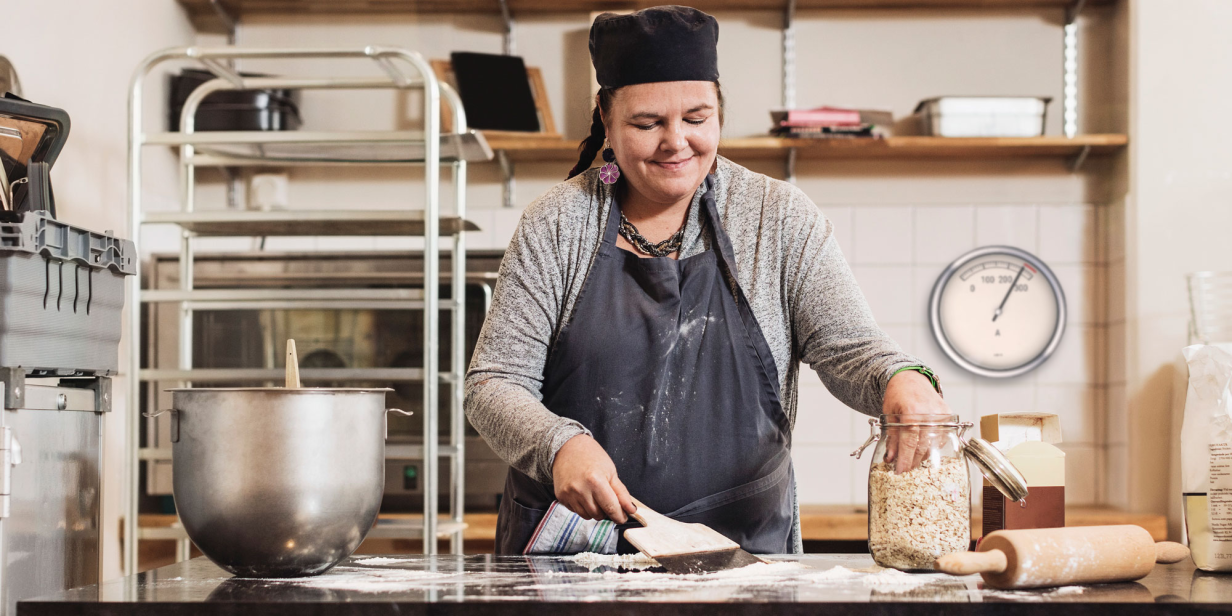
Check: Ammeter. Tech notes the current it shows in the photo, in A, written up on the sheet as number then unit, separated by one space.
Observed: 250 A
